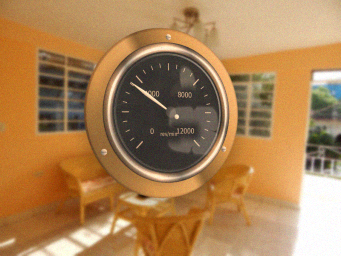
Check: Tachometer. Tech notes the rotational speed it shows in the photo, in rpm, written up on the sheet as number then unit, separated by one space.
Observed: 3500 rpm
